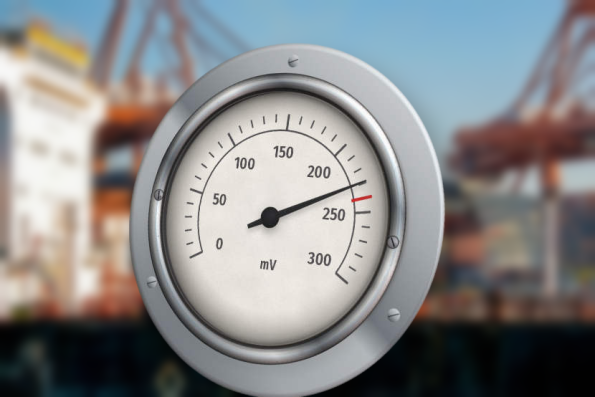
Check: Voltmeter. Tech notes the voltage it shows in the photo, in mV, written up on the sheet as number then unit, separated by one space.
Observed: 230 mV
